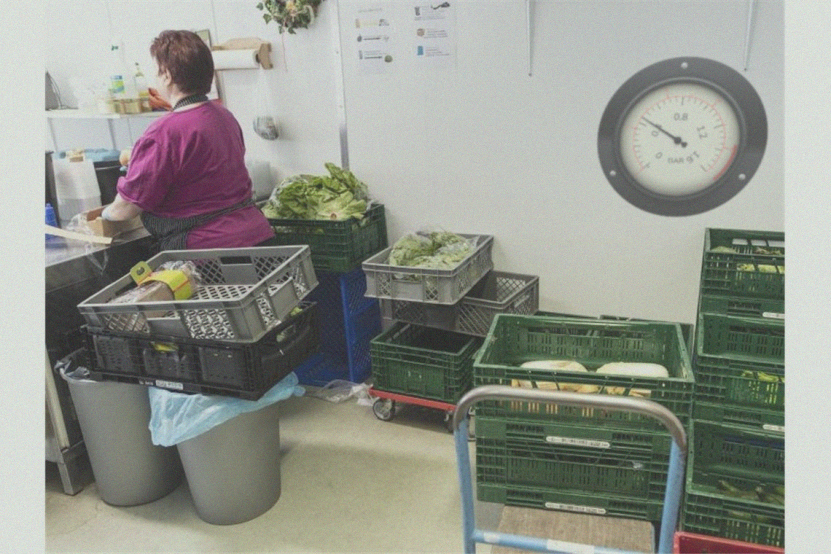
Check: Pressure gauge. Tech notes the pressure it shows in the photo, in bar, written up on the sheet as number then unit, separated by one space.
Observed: 0.45 bar
